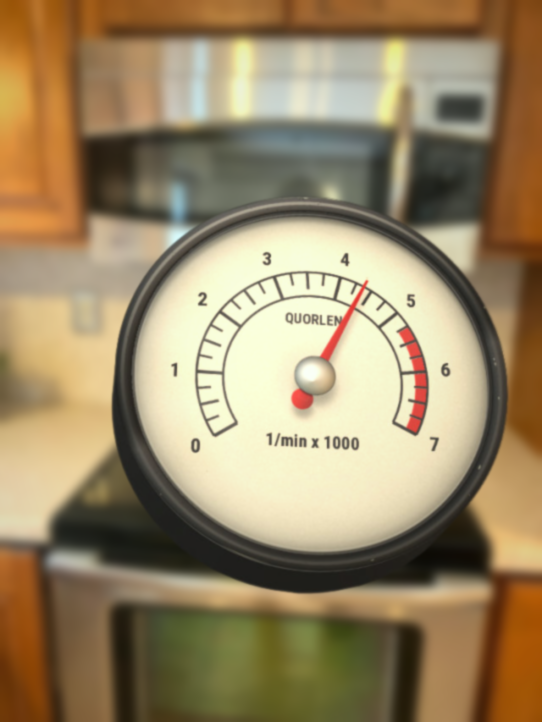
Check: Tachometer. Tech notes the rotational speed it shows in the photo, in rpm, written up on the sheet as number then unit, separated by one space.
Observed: 4375 rpm
